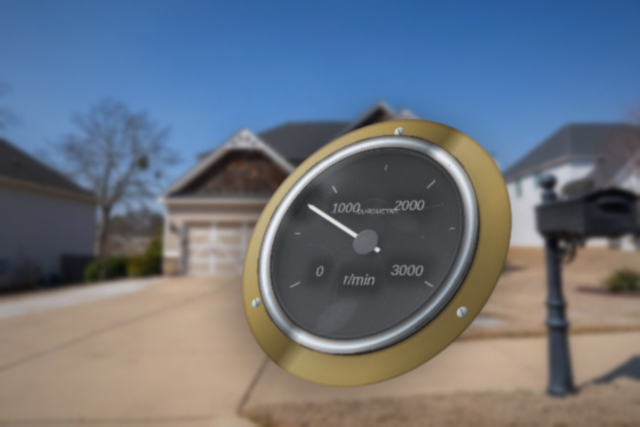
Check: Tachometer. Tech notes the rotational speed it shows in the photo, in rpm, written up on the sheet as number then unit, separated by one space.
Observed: 750 rpm
